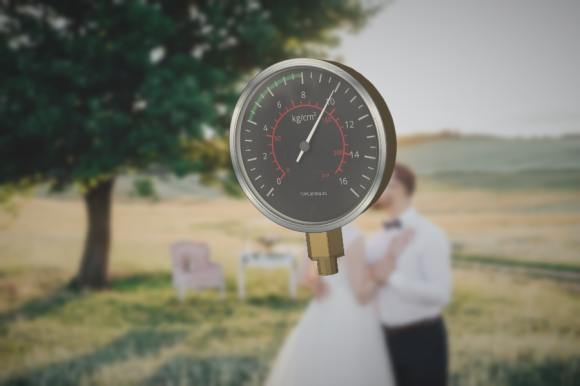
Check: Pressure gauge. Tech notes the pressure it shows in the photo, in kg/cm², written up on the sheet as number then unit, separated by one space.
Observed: 10 kg/cm²
